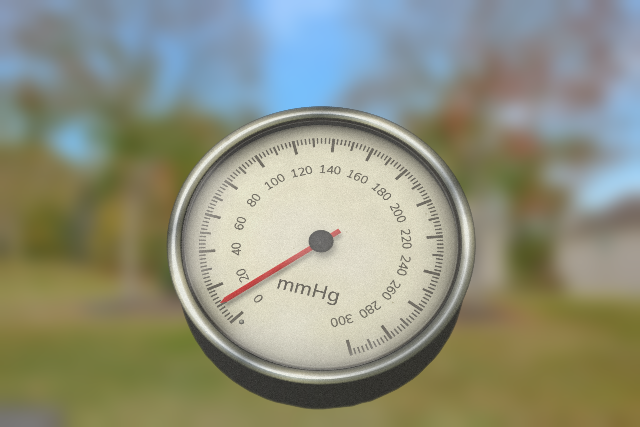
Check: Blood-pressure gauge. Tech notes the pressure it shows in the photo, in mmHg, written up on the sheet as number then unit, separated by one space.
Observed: 10 mmHg
